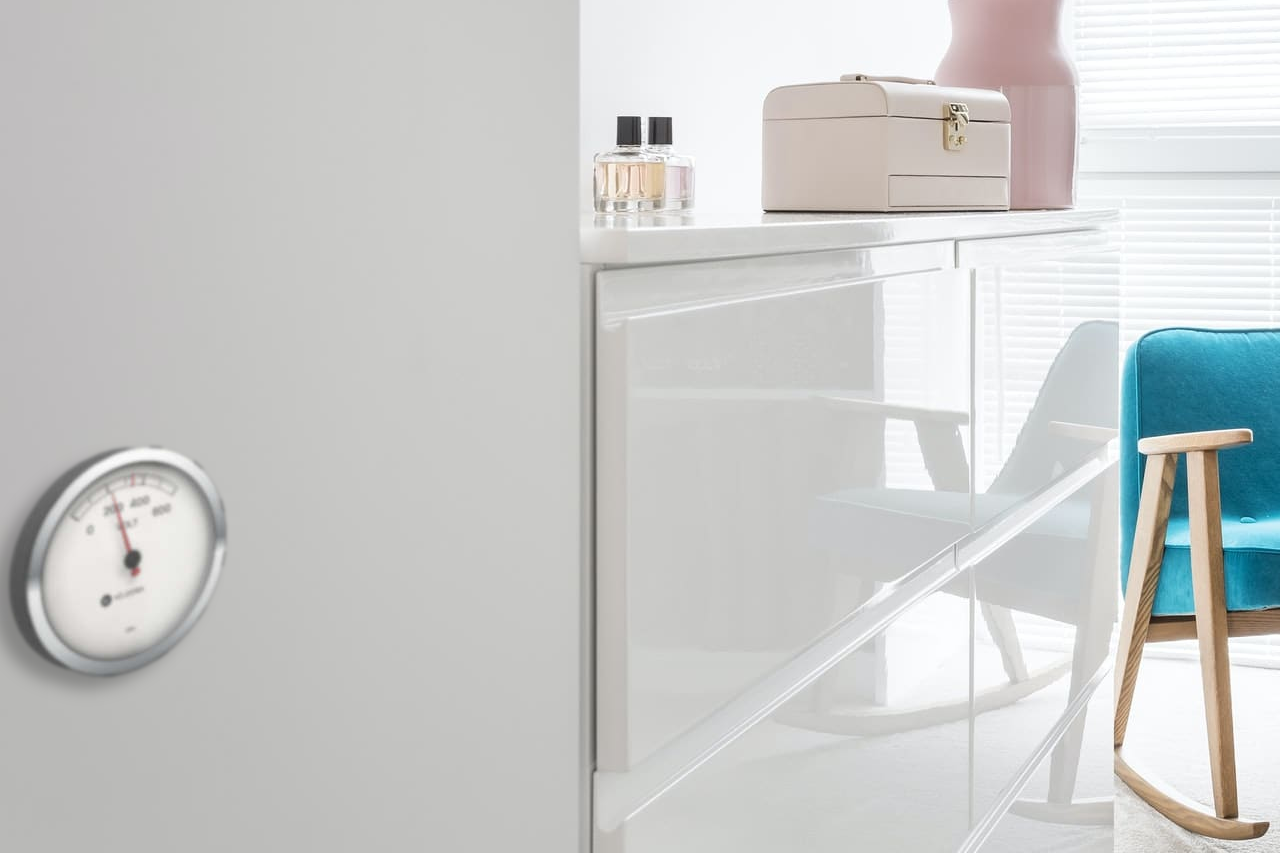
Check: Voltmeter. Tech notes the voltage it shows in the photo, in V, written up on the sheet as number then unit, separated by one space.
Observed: 200 V
